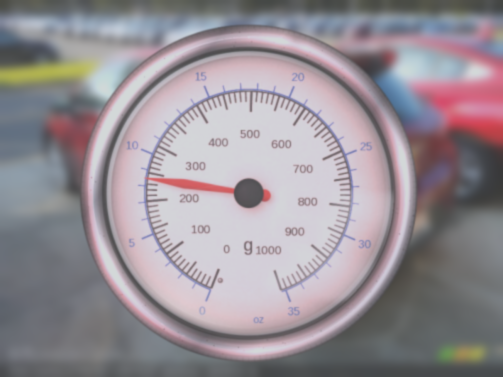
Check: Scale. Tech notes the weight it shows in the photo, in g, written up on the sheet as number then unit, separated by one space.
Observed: 240 g
